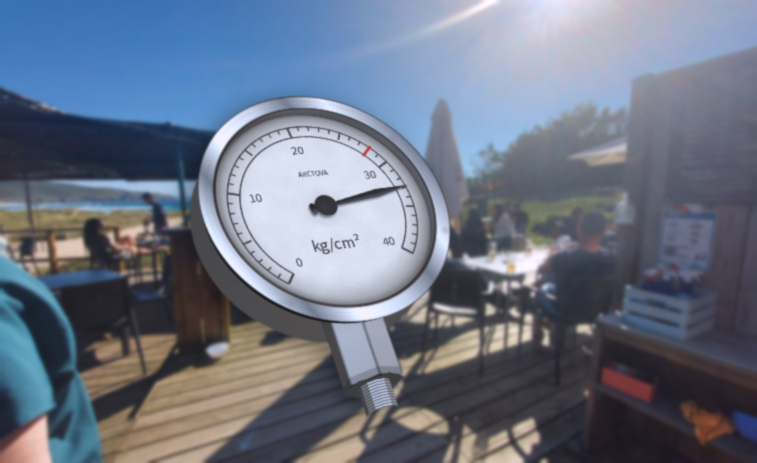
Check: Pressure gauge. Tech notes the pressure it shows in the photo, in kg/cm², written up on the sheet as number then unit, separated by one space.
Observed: 33 kg/cm²
